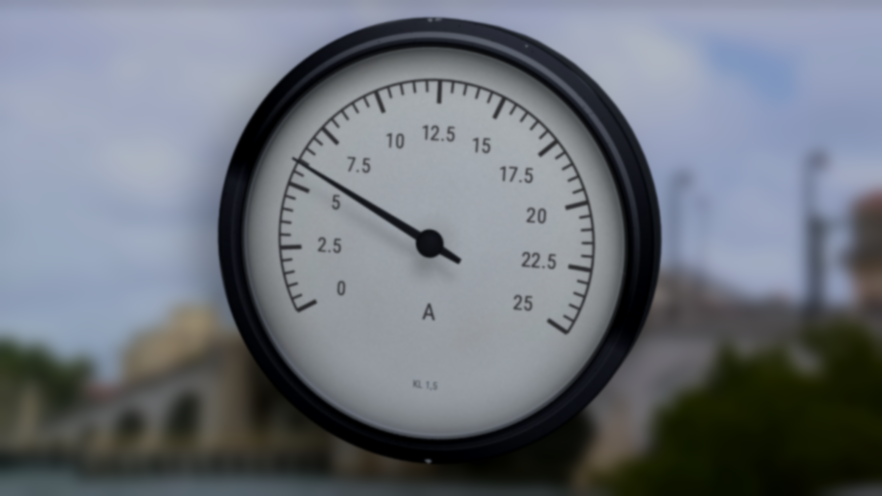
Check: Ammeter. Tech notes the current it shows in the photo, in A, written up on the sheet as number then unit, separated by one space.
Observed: 6 A
